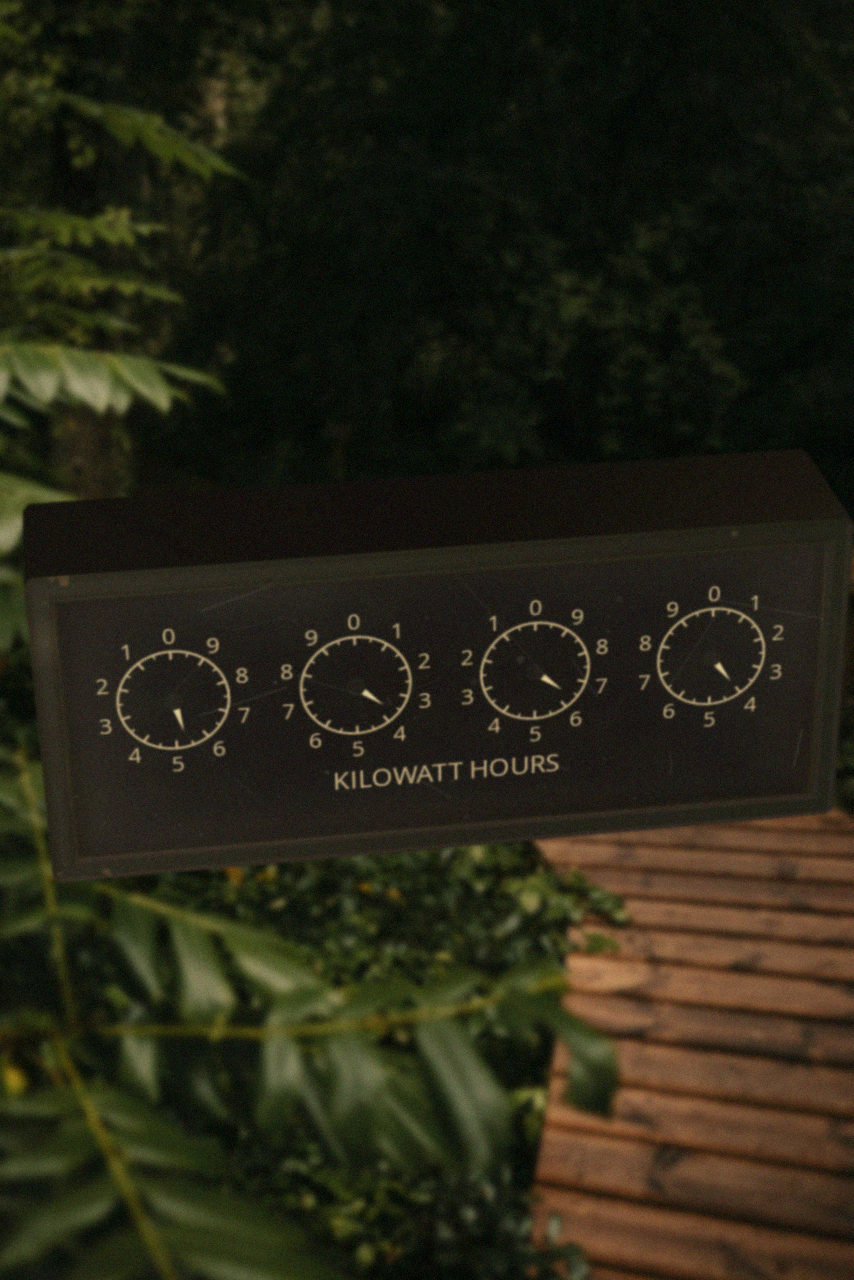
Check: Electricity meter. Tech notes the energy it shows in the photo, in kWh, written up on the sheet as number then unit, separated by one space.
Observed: 5364 kWh
